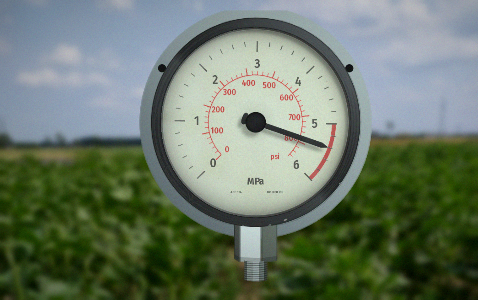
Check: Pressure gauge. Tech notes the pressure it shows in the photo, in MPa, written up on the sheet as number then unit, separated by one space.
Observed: 5.4 MPa
